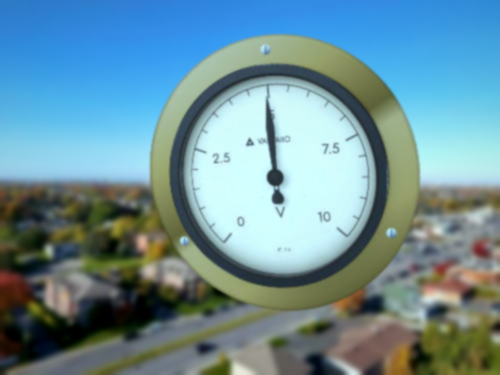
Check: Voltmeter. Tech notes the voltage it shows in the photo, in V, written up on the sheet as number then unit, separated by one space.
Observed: 5 V
